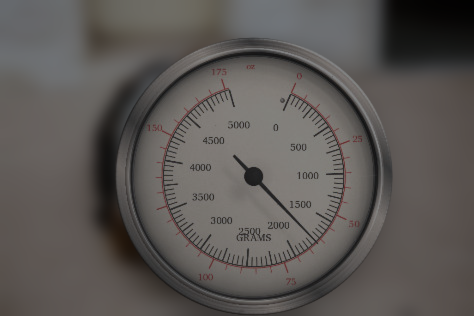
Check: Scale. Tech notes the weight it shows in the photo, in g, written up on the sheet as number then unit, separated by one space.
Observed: 1750 g
